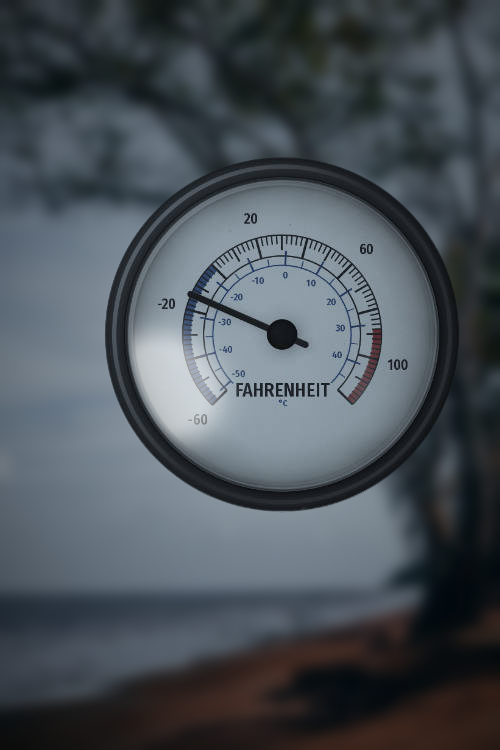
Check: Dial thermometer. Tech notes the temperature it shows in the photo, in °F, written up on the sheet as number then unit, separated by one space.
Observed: -14 °F
